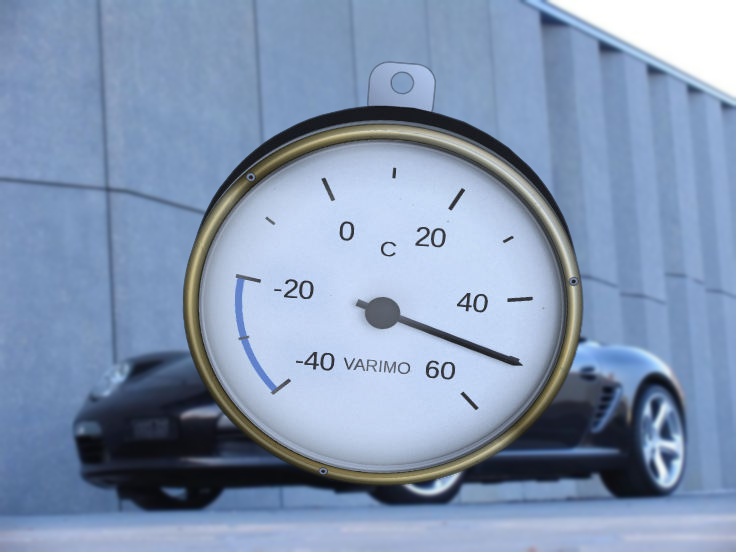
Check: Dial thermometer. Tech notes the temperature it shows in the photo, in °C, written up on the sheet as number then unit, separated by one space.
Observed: 50 °C
